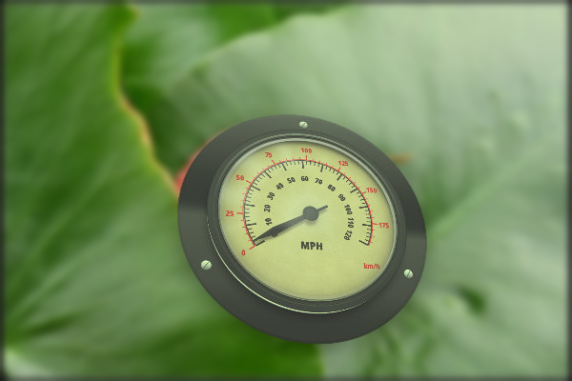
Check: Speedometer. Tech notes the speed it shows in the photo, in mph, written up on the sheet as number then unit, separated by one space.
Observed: 2 mph
